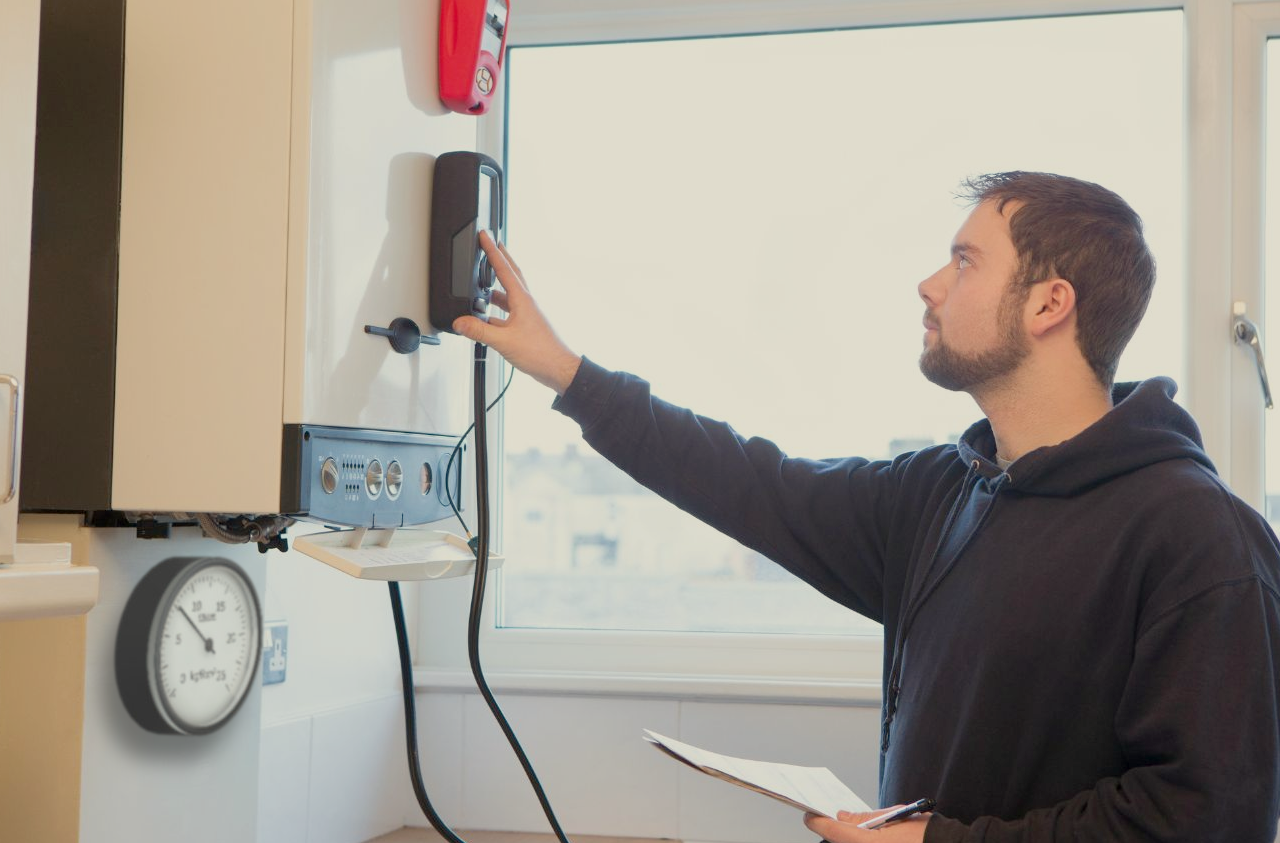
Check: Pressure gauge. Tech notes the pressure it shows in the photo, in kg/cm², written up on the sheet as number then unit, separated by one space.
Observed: 7.5 kg/cm²
